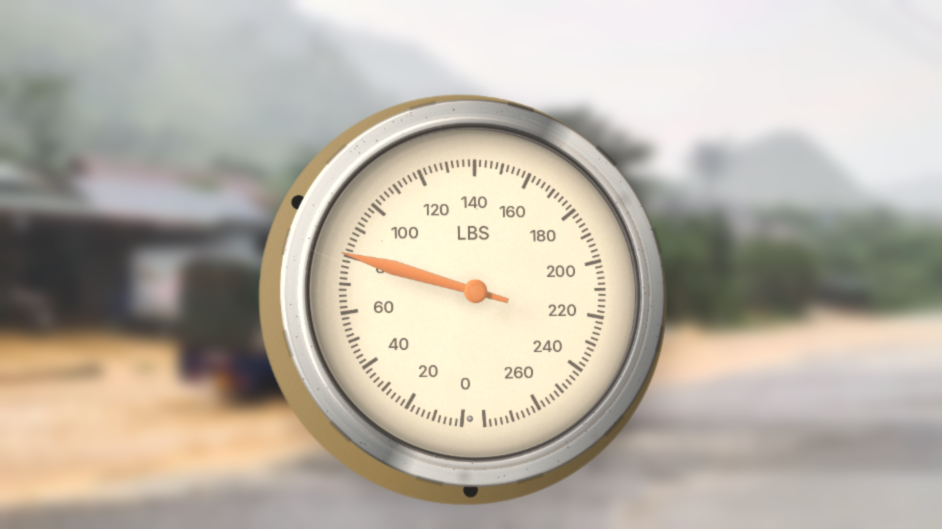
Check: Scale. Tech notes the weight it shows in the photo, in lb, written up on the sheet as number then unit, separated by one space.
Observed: 80 lb
